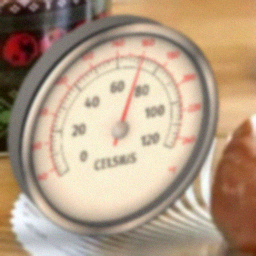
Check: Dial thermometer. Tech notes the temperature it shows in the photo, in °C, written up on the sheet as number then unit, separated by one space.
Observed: 70 °C
